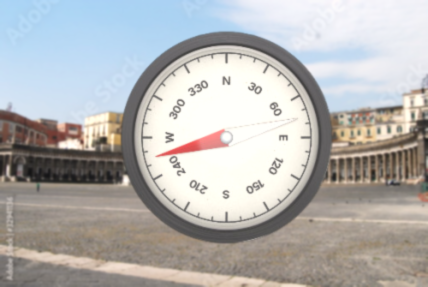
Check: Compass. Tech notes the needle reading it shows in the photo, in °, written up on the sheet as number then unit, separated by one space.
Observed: 255 °
